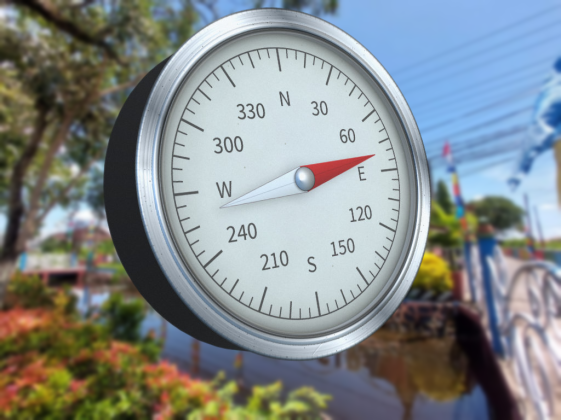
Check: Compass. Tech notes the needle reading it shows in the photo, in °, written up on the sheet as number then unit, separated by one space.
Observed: 80 °
